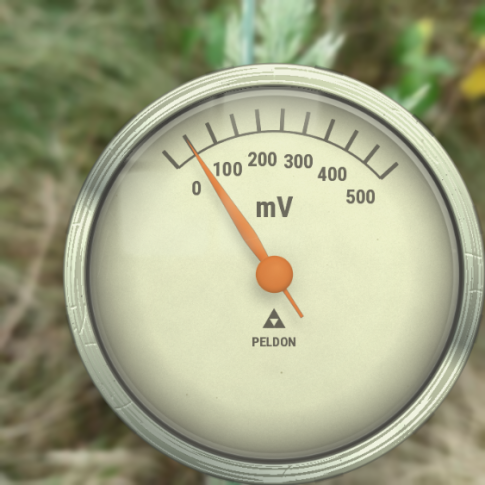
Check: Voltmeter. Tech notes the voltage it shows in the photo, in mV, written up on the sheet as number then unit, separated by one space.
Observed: 50 mV
